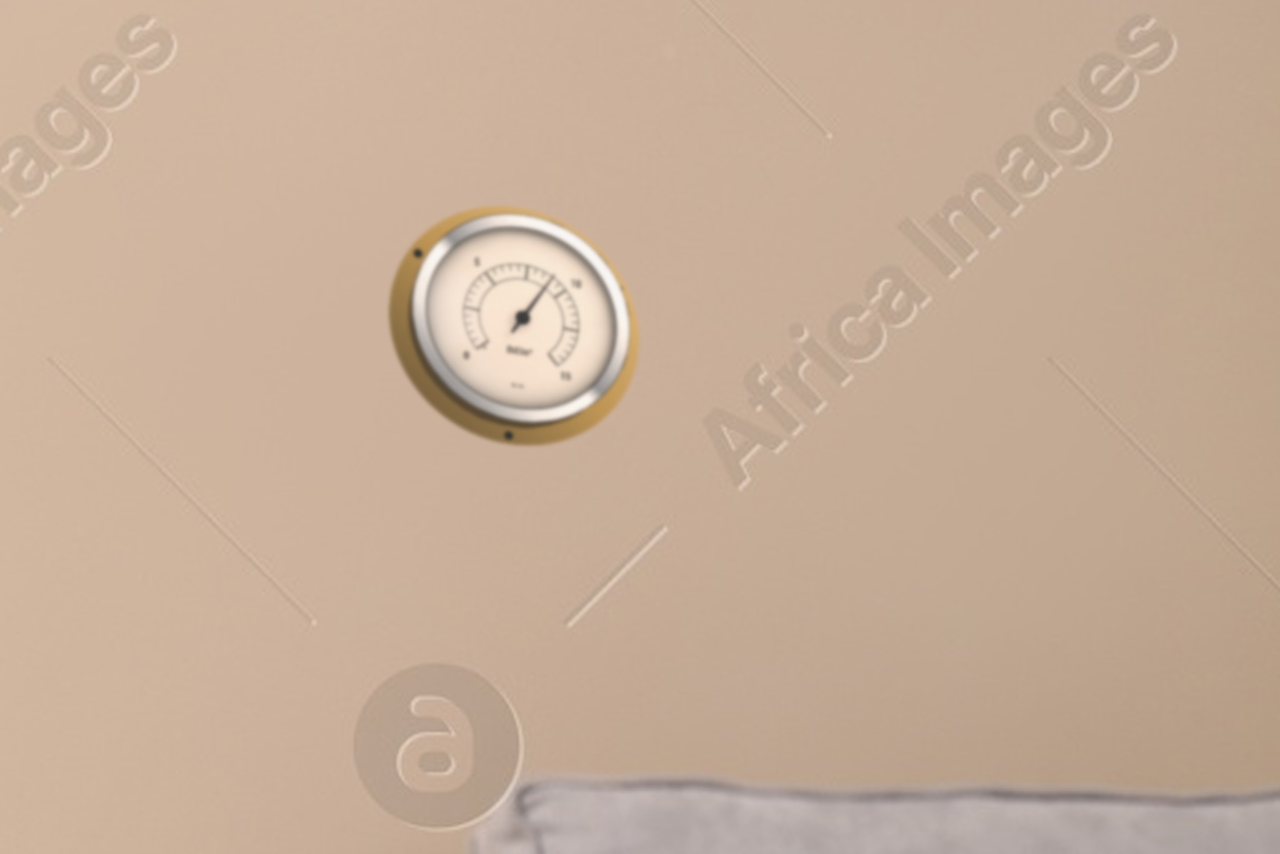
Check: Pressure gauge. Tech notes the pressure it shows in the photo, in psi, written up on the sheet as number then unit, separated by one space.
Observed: 9 psi
